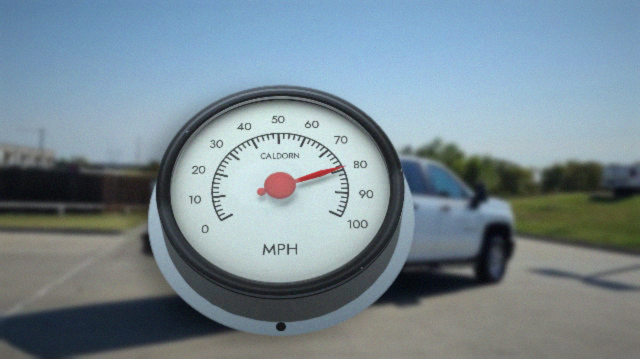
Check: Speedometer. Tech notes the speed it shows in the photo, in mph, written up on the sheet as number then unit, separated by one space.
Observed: 80 mph
